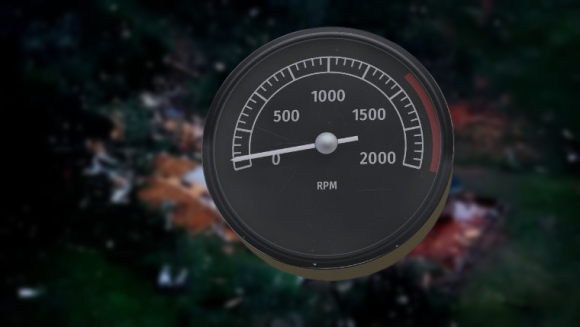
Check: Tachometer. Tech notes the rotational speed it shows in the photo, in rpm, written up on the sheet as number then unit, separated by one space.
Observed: 50 rpm
